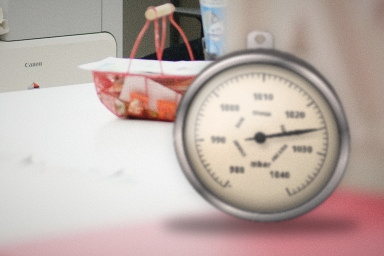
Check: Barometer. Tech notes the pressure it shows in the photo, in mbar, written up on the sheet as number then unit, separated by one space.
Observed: 1025 mbar
